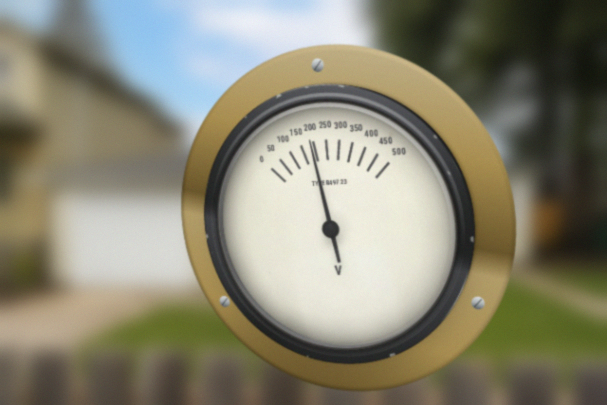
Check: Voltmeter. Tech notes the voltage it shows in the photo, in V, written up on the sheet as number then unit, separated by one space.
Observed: 200 V
